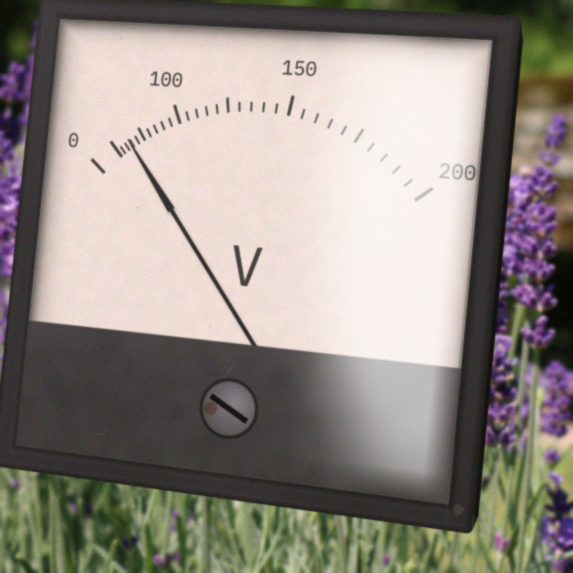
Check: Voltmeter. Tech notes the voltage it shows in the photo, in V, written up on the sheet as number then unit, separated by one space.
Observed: 65 V
